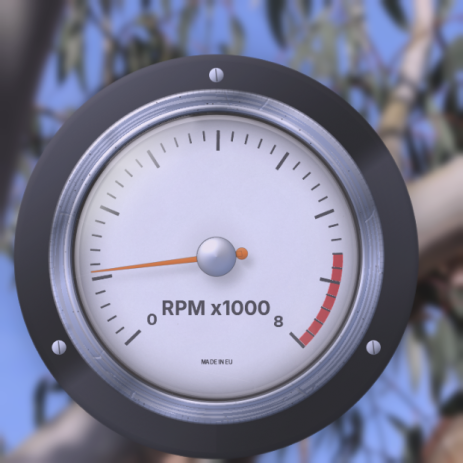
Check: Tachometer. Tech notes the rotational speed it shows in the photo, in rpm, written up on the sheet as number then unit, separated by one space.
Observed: 1100 rpm
